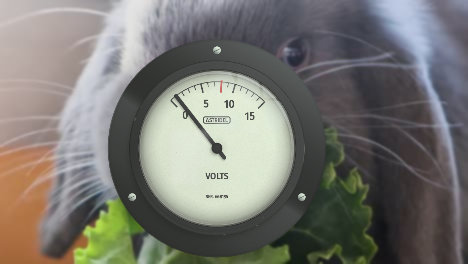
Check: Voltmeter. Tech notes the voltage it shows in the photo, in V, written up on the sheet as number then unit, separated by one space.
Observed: 1 V
